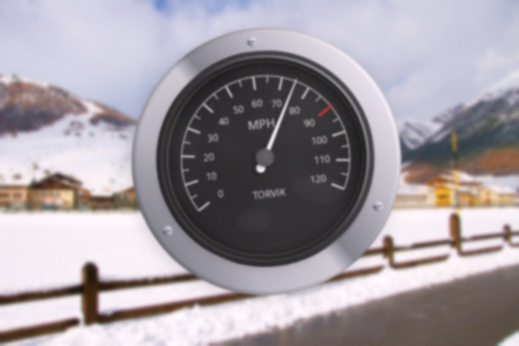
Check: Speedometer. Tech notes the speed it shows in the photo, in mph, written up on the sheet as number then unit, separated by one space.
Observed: 75 mph
